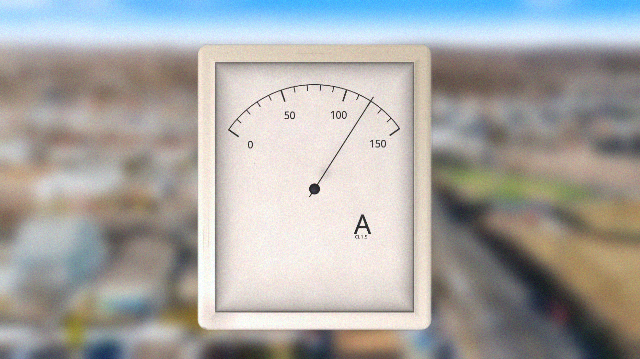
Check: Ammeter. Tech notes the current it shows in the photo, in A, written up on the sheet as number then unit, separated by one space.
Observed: 120 A
